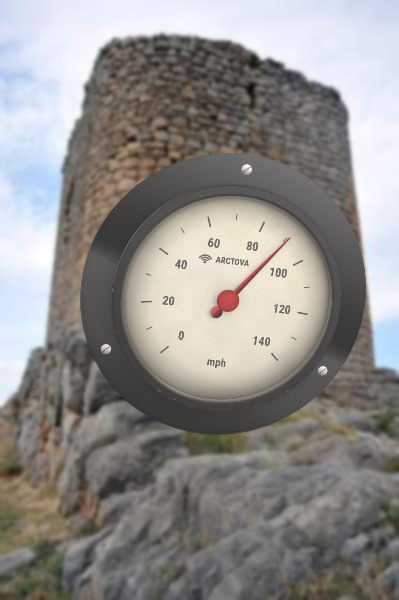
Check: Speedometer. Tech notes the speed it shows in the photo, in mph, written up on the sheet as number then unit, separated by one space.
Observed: 90 mph
